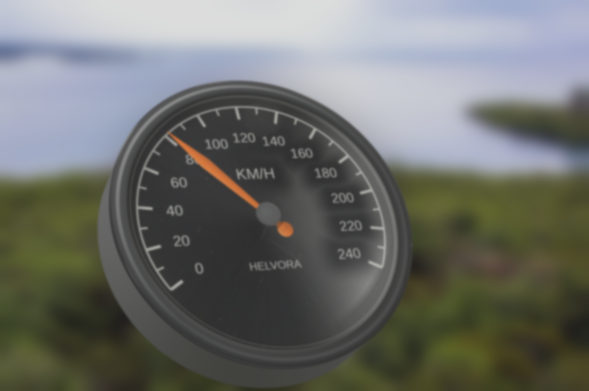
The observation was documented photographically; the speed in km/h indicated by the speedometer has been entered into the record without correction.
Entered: 80 km/h
